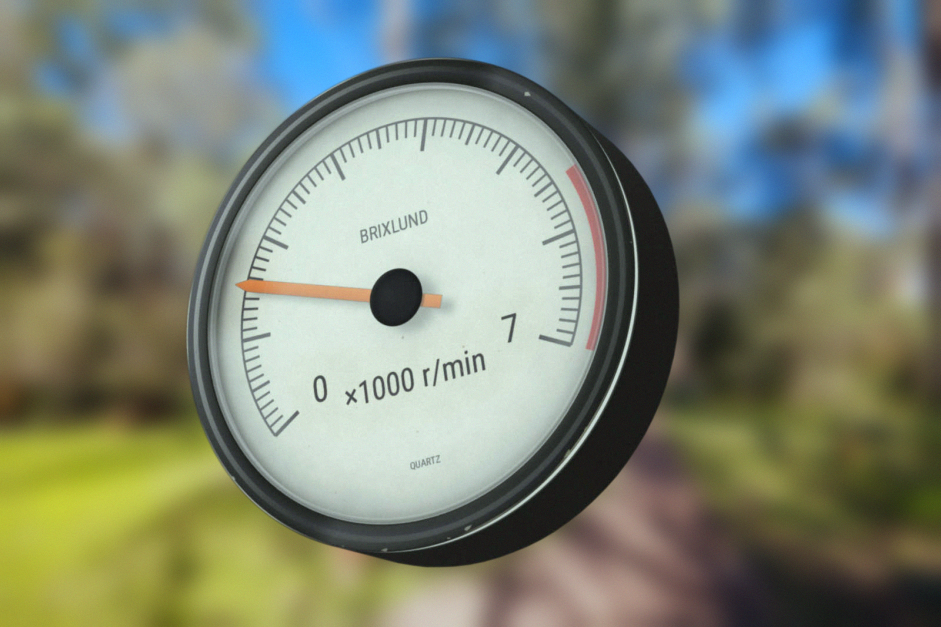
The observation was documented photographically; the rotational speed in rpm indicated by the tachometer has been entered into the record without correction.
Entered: 1500 rpm
